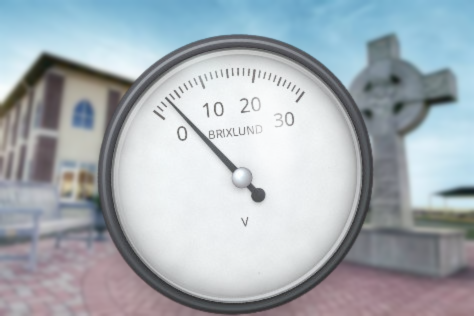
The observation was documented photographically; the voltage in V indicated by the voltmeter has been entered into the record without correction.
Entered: 3 V
